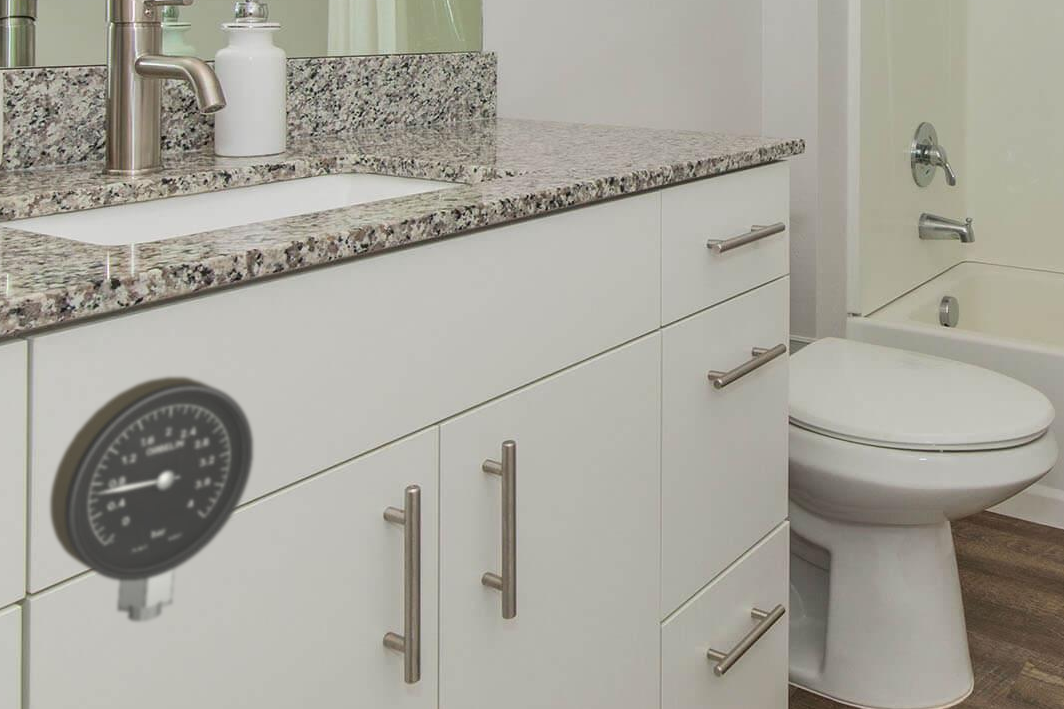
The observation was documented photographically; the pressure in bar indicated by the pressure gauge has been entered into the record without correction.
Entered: 0.7 bar
